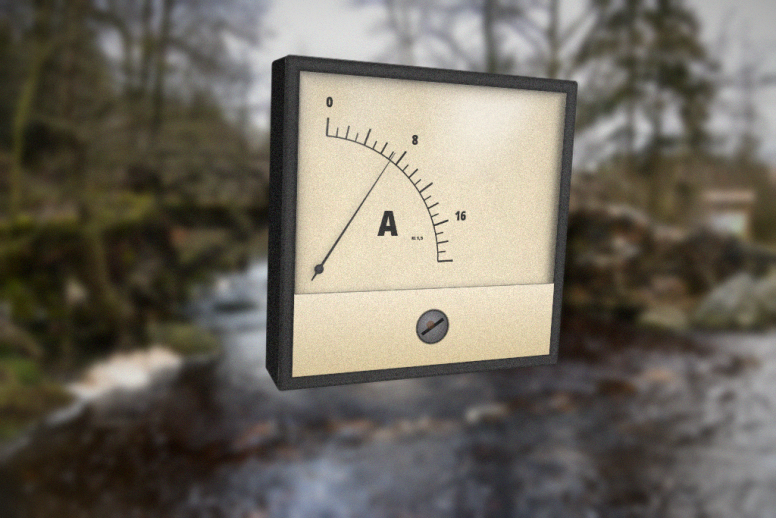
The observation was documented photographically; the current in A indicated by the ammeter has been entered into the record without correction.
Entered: 7 A
